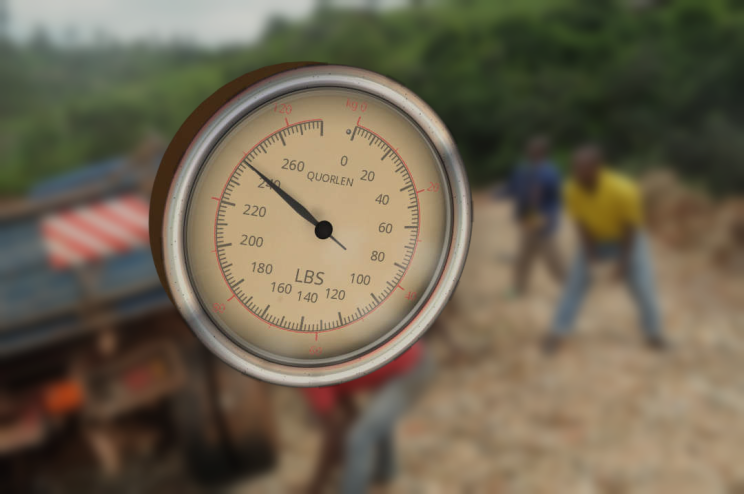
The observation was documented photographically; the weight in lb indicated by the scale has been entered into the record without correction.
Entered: 240 lb
